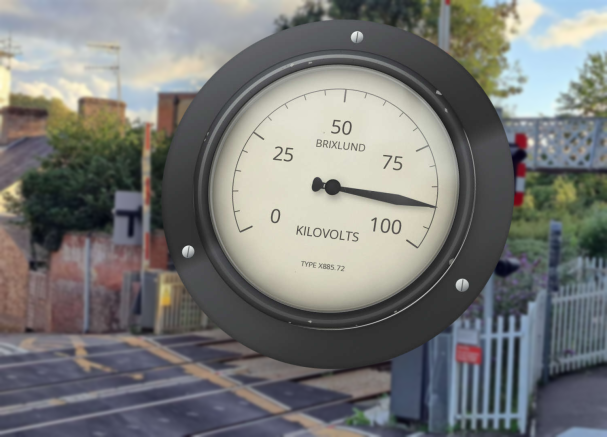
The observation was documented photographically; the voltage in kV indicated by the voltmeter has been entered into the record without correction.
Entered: 90 kV
